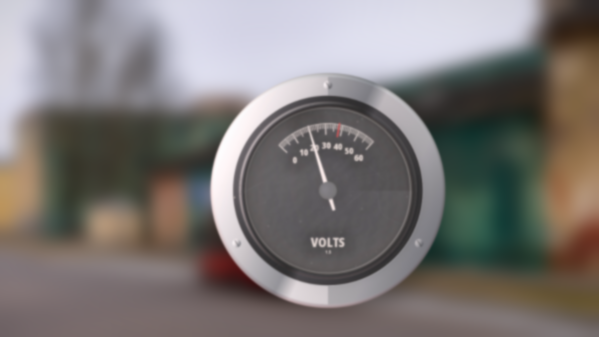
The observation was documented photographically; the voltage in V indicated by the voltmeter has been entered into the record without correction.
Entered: 20 V
